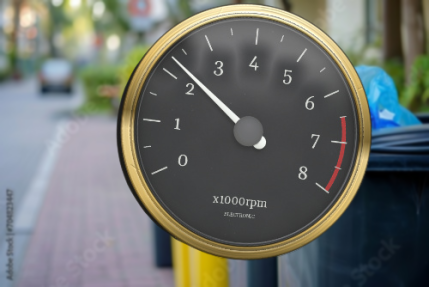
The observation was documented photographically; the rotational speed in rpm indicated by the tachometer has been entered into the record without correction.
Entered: 2250 rpm
